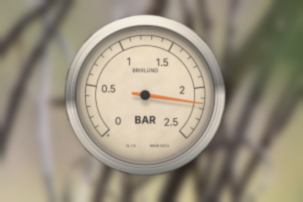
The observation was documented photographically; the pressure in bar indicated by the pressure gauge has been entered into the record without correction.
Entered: 2.15 bar
